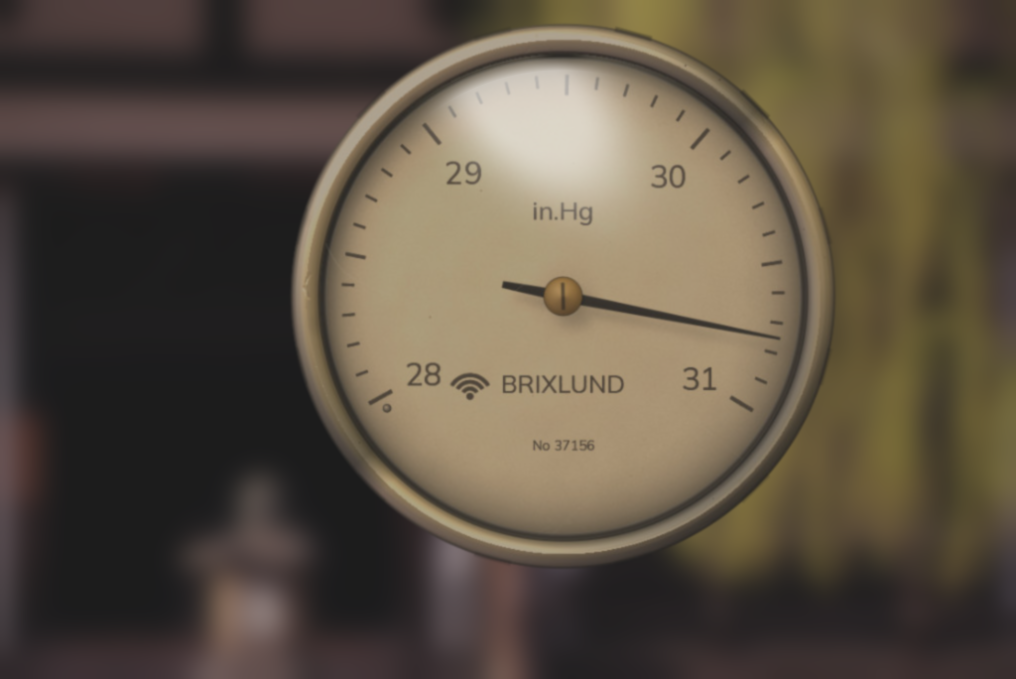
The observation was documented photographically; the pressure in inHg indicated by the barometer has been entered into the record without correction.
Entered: 30.75 inHg
